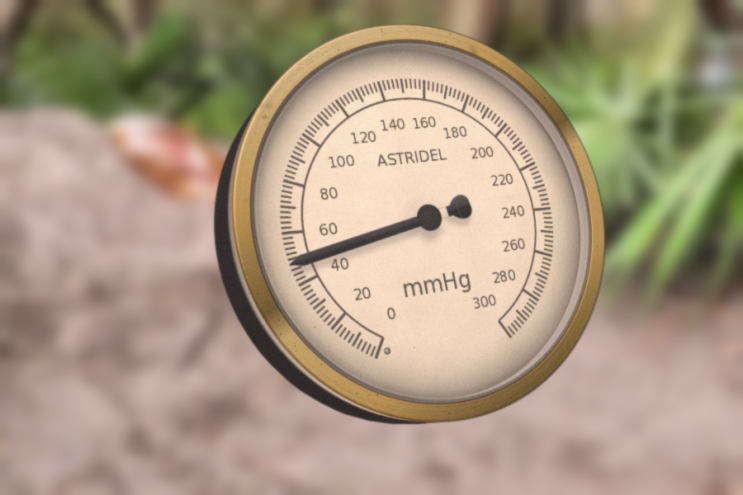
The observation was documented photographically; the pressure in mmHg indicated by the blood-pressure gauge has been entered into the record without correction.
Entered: 48 mmHg
